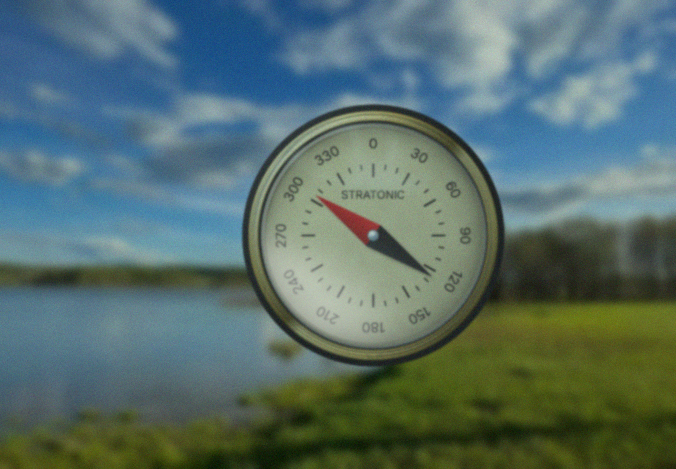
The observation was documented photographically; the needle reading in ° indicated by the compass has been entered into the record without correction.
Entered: 305 °
